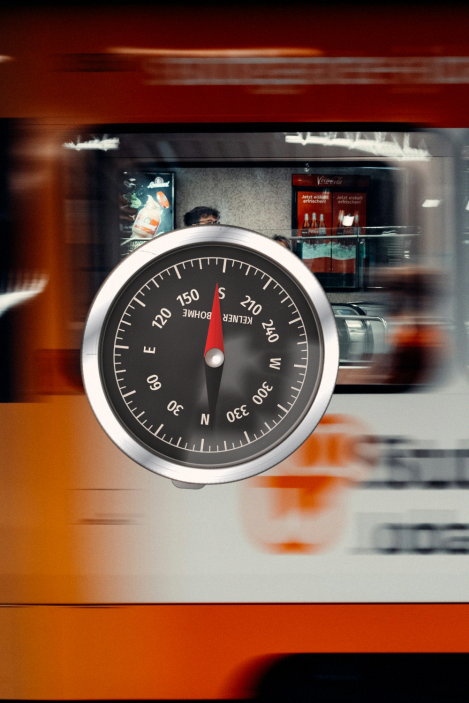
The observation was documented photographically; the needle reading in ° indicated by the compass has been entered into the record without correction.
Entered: 175 °
